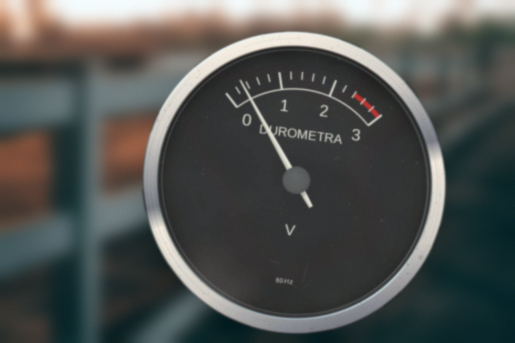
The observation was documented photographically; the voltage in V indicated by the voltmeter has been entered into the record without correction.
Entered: 0.3 V
